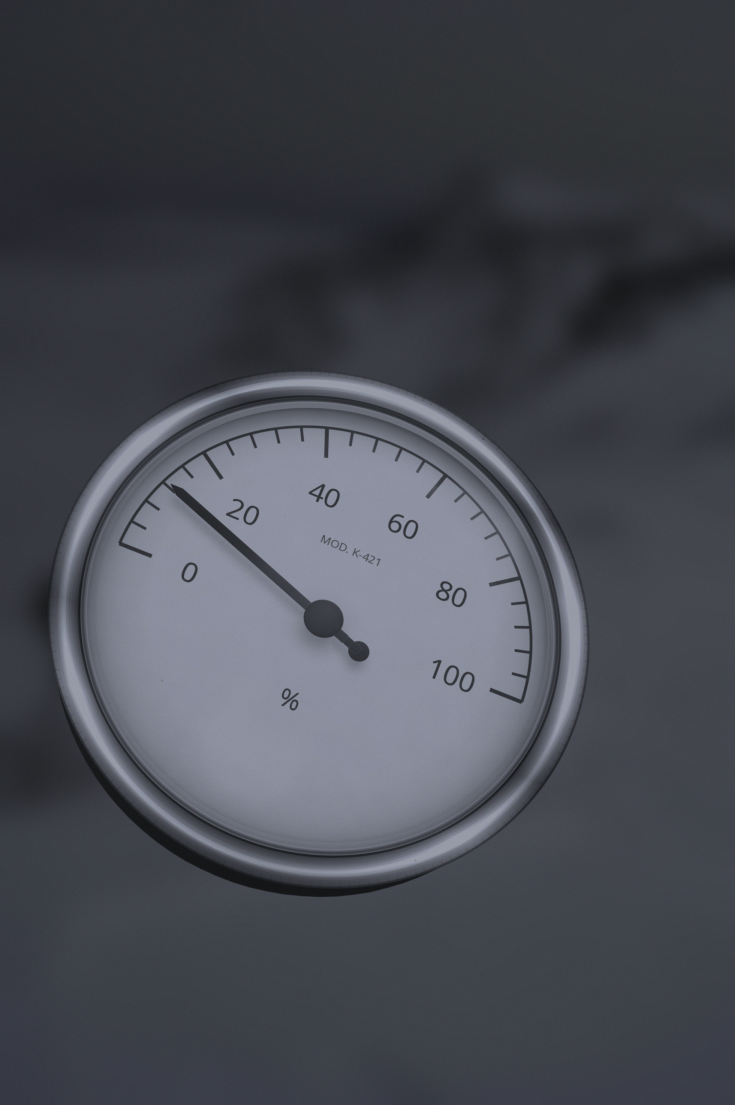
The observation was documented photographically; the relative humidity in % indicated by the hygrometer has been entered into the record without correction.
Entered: 12 %
